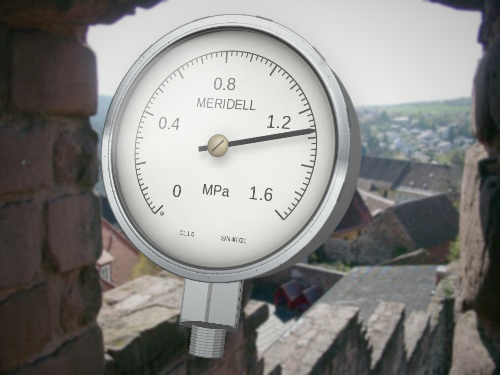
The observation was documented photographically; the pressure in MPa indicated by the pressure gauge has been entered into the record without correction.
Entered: 1.28 MPa
